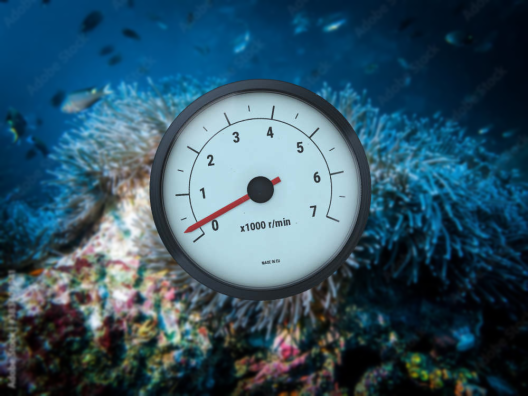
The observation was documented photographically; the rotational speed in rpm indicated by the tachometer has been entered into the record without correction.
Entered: 250 rpm
